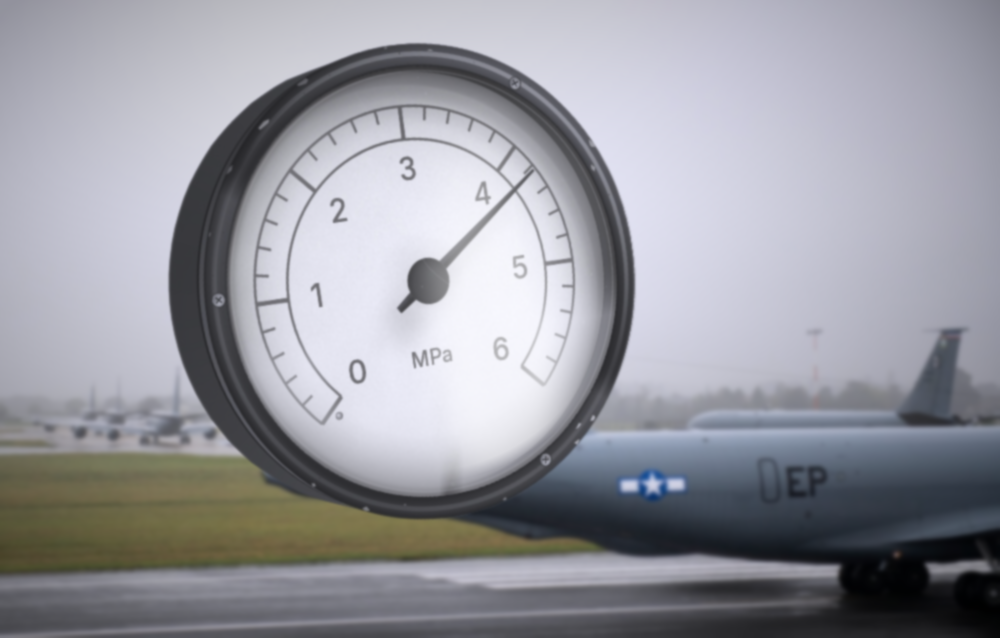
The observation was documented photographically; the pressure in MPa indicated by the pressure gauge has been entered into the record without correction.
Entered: 4.2 MPa
